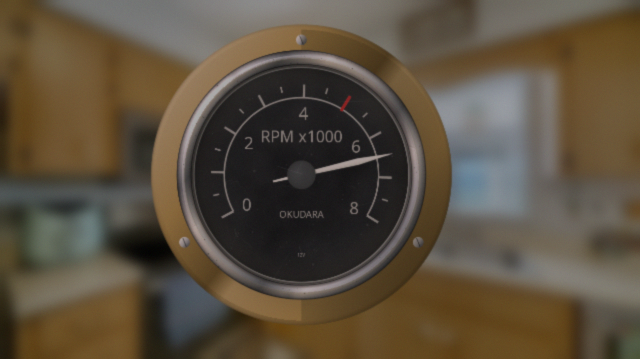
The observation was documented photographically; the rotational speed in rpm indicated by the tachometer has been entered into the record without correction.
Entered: 6500 rpm
